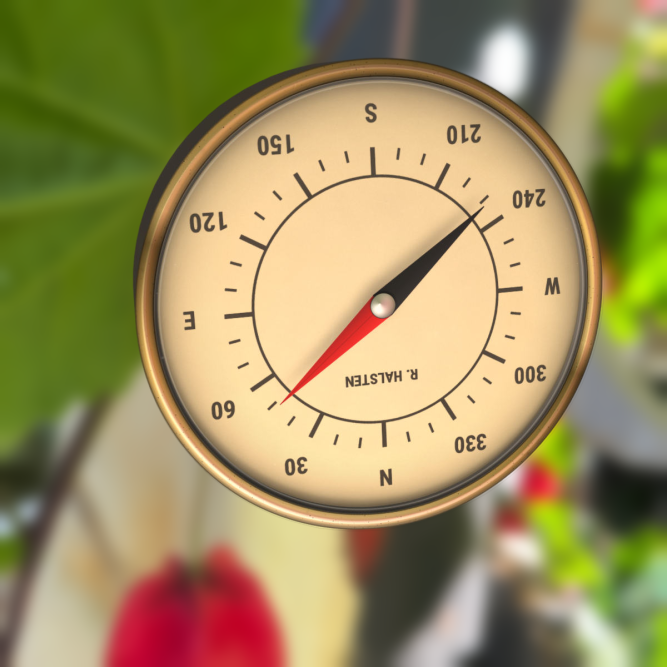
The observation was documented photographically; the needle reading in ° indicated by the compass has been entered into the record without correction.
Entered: 50 °
